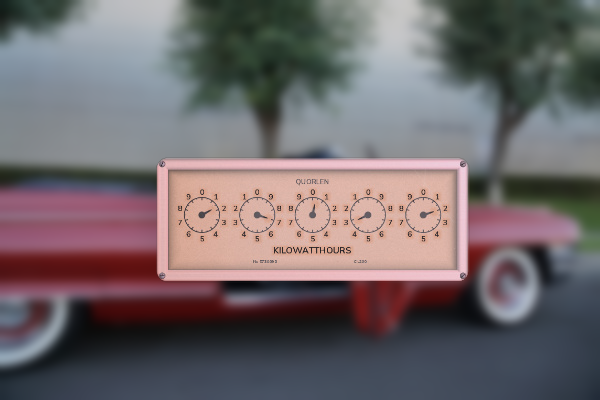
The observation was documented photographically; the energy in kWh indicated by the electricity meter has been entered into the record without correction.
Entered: 17032 kWh
